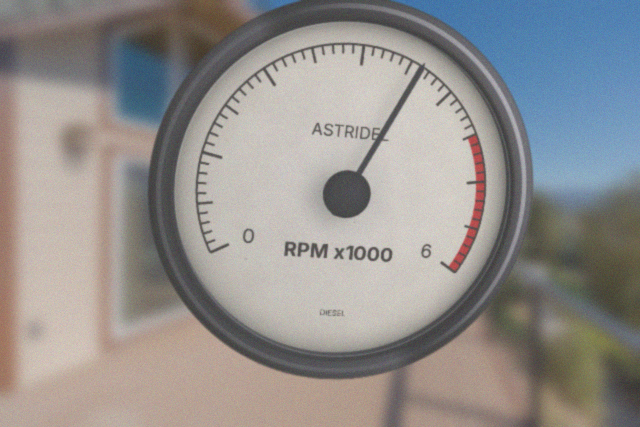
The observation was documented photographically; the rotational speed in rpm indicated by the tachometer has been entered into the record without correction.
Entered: 3600 rpm
